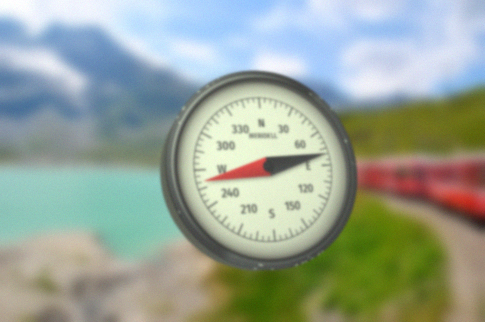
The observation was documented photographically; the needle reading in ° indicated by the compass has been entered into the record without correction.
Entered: 260 °
